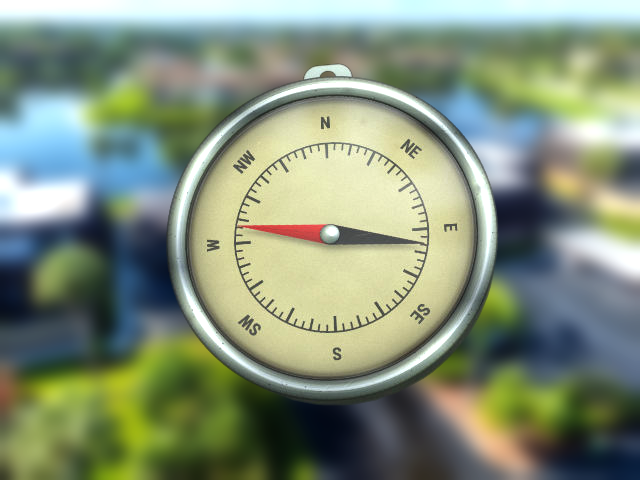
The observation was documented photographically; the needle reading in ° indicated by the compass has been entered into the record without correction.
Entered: 280 °
